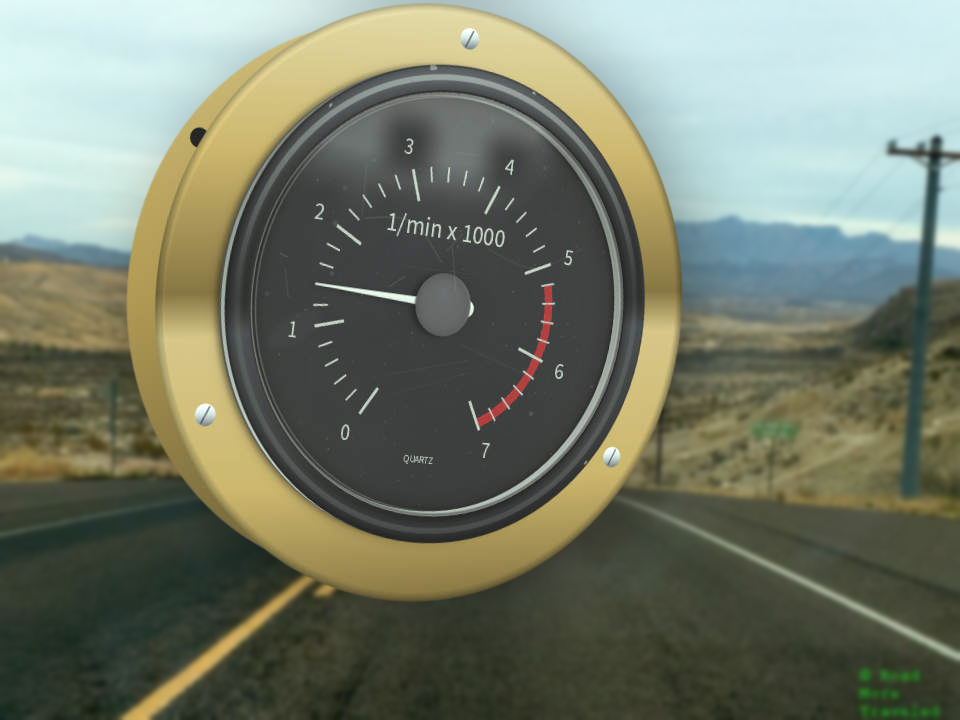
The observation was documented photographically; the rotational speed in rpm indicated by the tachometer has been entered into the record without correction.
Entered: 1400 rpm
